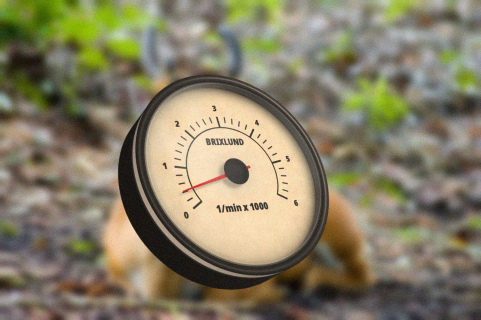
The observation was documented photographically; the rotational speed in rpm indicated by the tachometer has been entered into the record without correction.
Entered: 400 rpm
